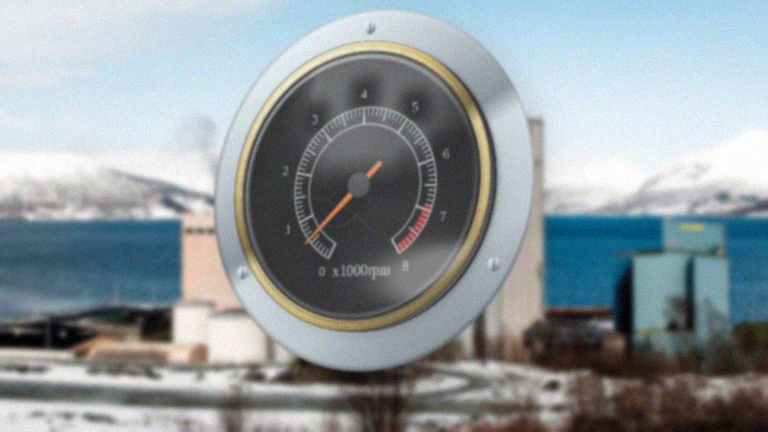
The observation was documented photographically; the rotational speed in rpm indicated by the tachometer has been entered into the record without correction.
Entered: 500 rpm
